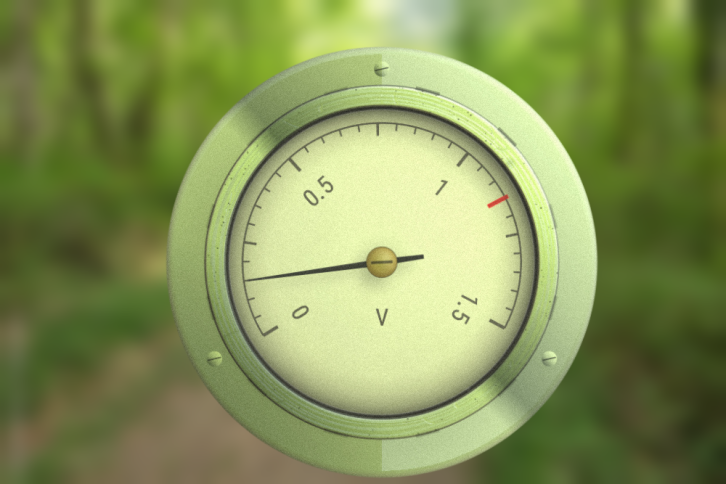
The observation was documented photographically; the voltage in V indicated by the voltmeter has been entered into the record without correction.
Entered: 0.15 V
